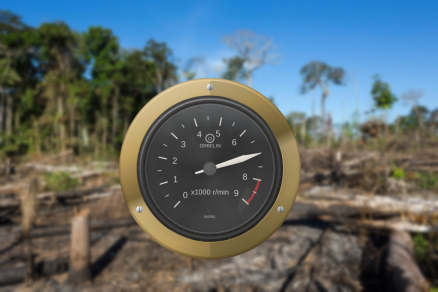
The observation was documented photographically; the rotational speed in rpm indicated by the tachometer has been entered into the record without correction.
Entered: 7000 rpm
